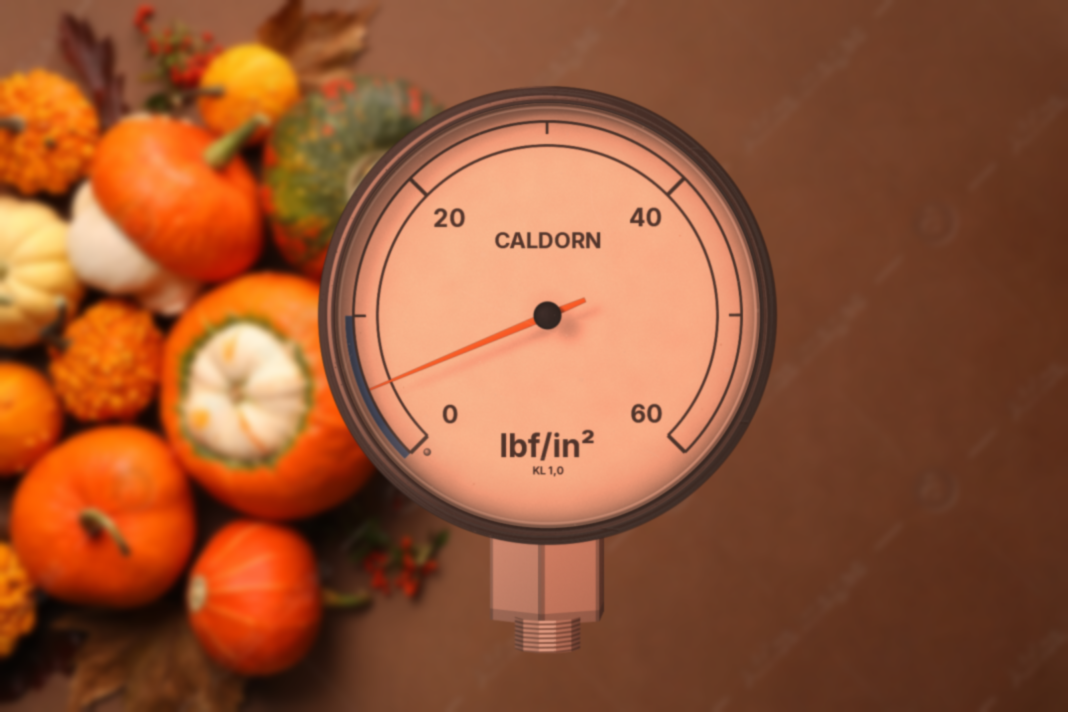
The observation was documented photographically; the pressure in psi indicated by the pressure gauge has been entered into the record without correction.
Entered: 5 psi
